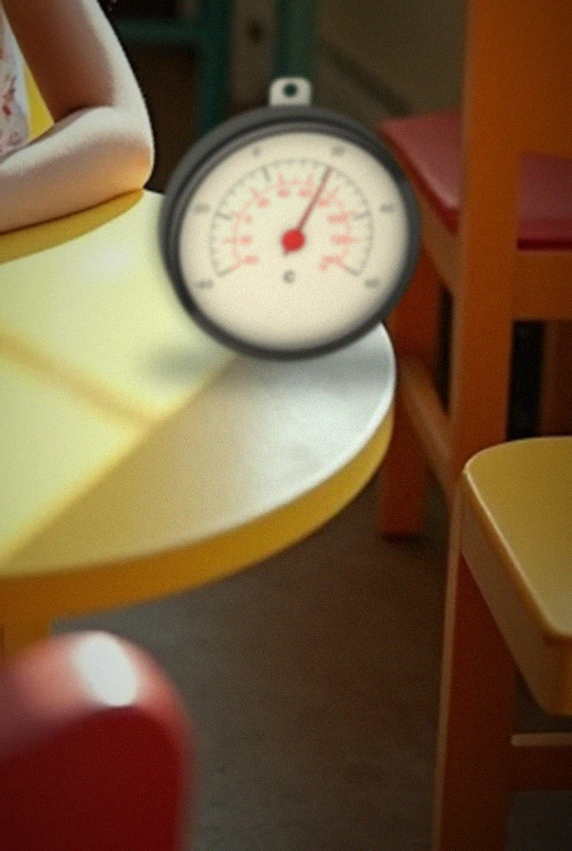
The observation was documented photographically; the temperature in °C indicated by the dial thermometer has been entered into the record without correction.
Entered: 20 °C
